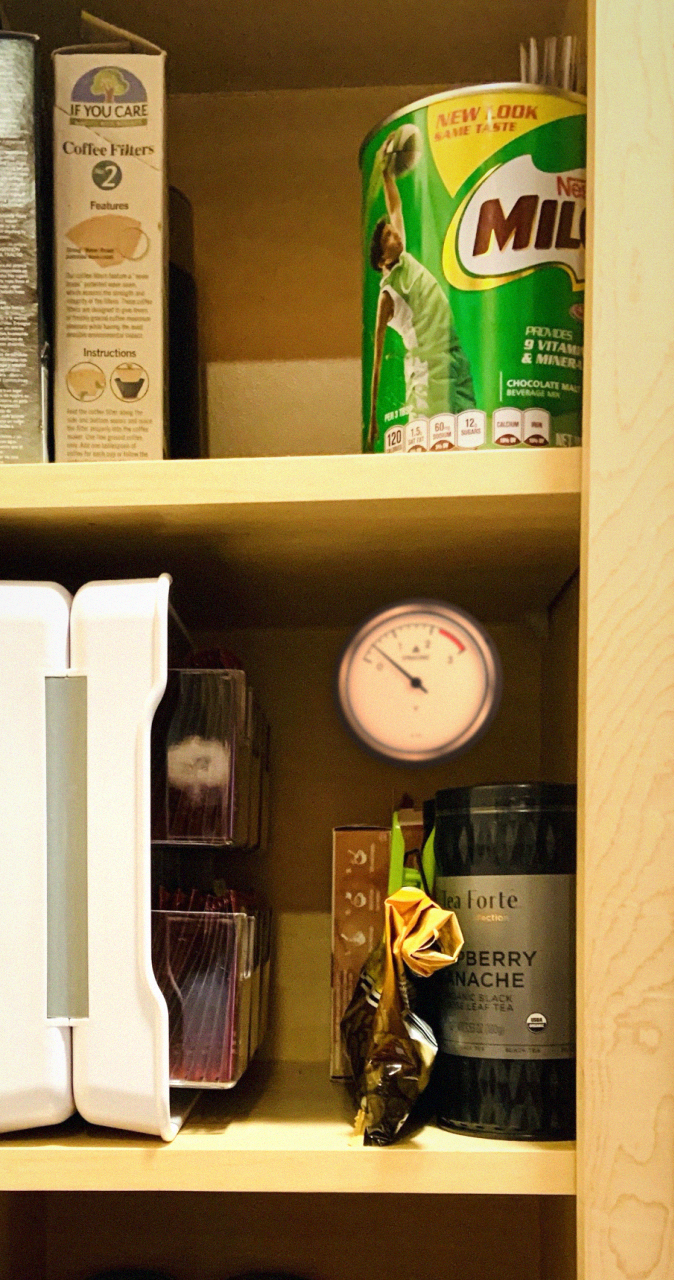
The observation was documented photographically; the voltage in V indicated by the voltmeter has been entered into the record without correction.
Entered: 0.4 V
